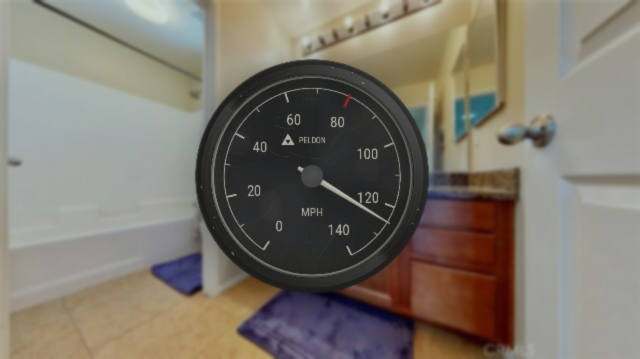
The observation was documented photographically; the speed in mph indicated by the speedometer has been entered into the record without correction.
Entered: 125 mph
